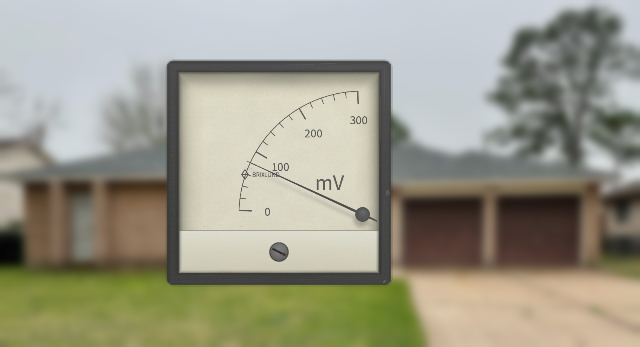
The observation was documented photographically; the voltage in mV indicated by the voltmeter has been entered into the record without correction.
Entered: 80 mV
